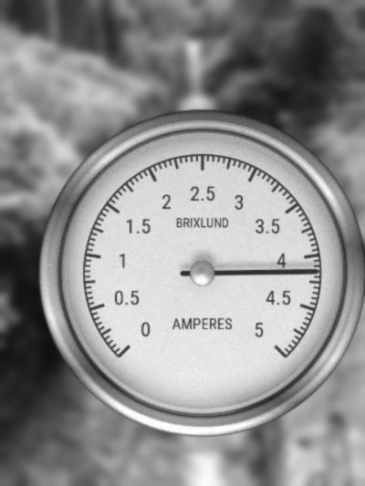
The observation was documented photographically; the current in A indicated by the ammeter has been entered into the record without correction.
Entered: 4.15 A
